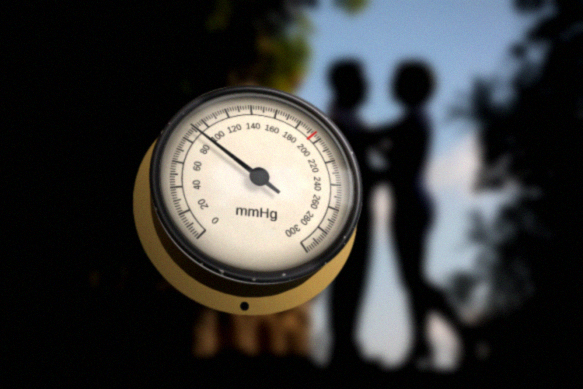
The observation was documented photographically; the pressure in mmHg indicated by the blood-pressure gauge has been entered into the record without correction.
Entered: 90 mmHg
